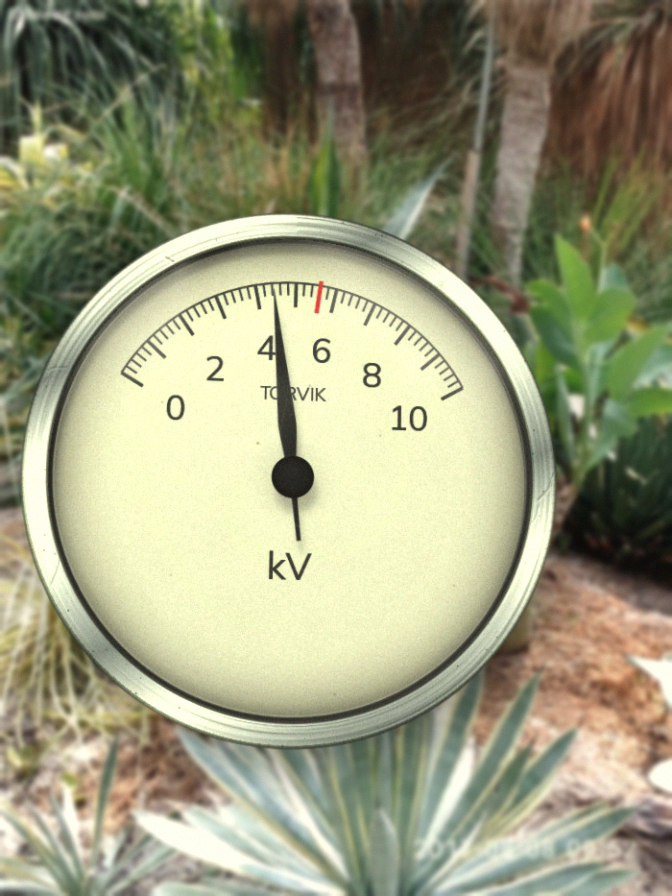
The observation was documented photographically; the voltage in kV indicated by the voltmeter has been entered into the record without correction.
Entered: 4.4 kV
